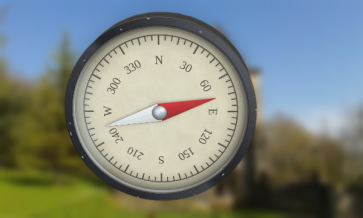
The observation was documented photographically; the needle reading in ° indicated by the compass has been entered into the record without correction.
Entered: 75 °
